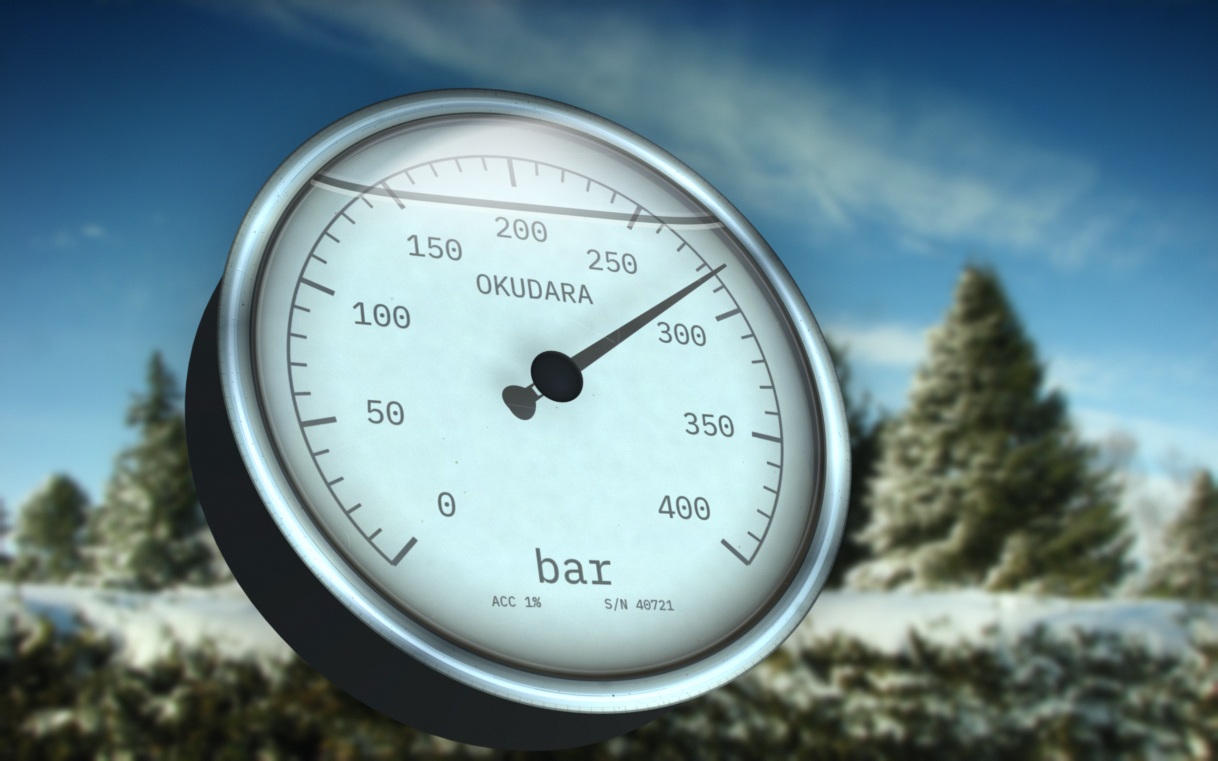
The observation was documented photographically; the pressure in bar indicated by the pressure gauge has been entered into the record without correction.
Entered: 285 bar
